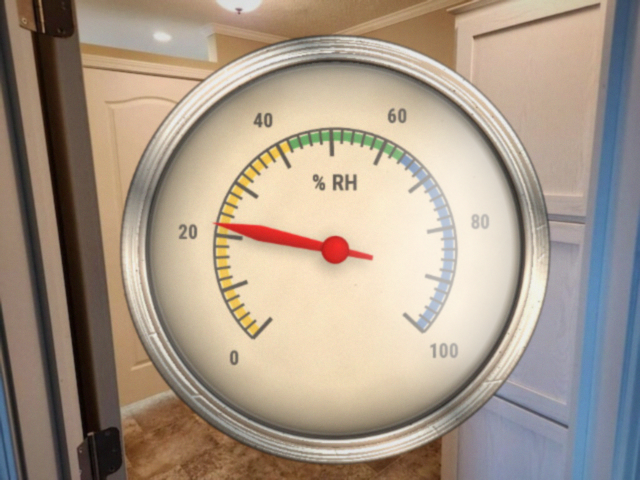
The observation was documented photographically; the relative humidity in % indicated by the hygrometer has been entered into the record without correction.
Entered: 22 %
